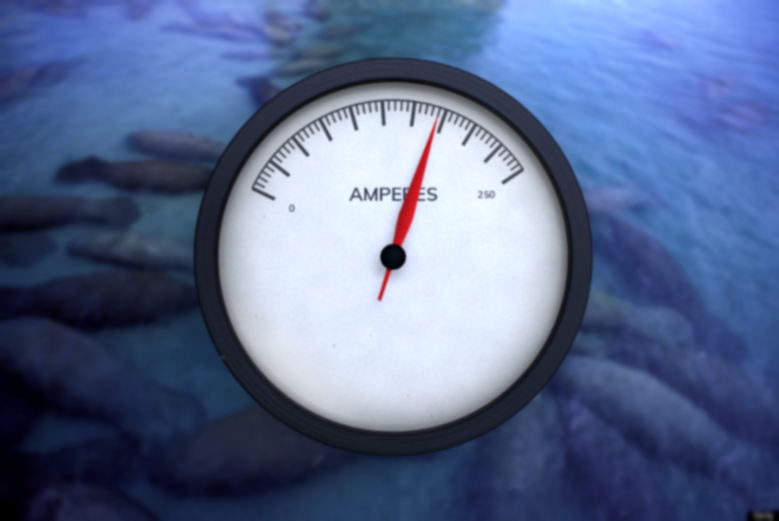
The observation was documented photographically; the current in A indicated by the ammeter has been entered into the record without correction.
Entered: 170 A
